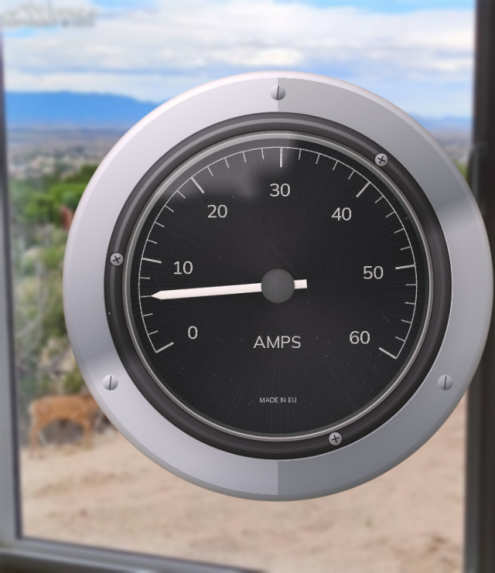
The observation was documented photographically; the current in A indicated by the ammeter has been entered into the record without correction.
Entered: 6 A
